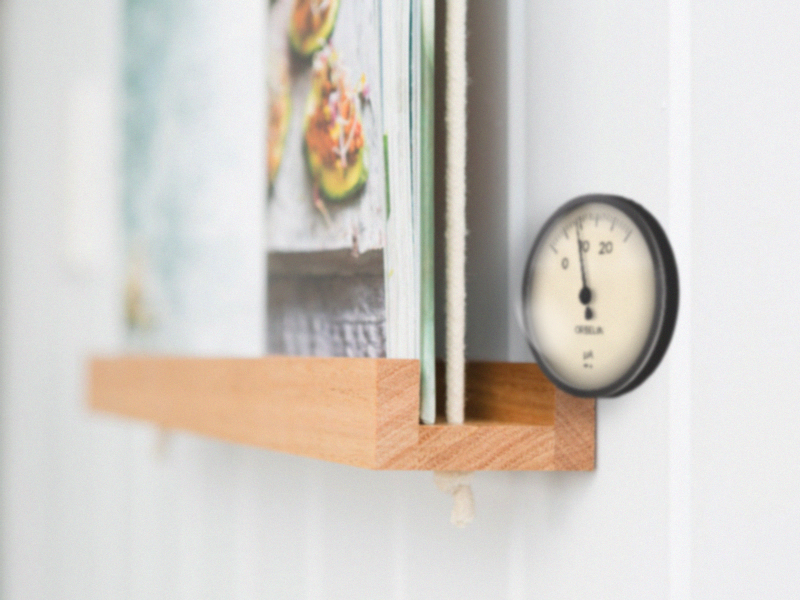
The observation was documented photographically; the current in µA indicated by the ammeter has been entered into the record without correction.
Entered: 10 µA
